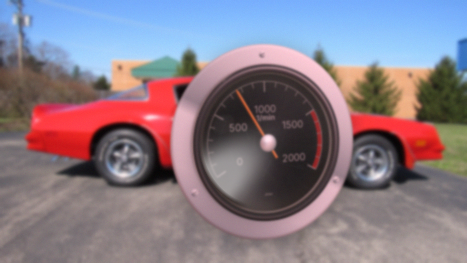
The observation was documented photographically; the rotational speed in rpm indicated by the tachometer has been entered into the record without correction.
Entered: 750 rpm
